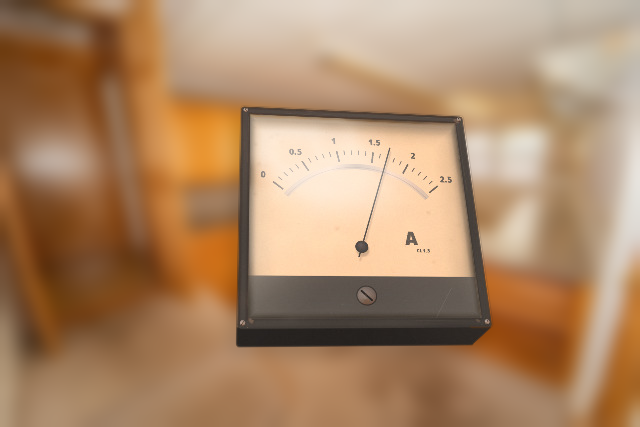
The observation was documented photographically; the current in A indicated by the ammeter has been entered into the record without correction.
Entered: 1.7 A
